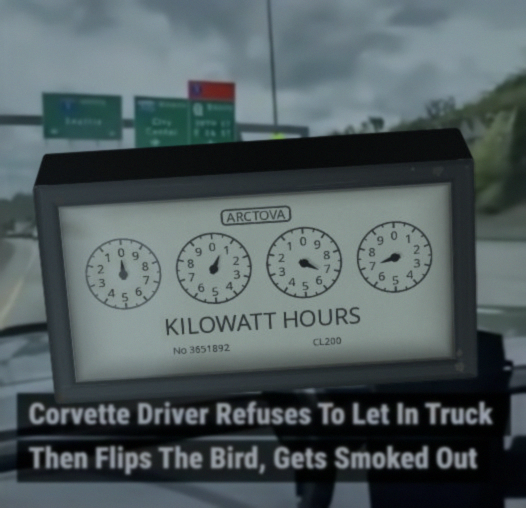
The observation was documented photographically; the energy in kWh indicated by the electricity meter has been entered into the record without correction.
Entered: 67 kWh
